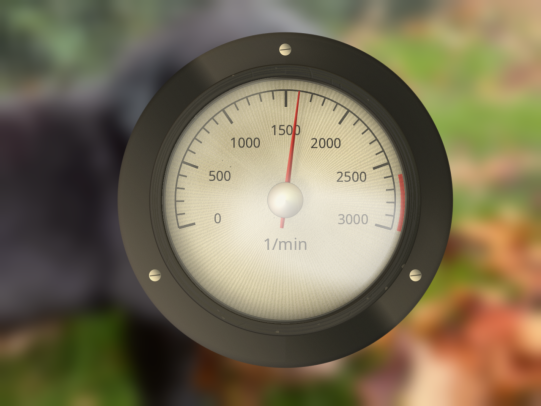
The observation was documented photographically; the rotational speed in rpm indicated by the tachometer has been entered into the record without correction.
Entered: 1600 rpm
